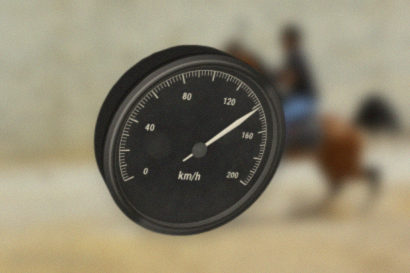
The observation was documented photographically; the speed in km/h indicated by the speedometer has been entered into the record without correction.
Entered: 140 km/h
